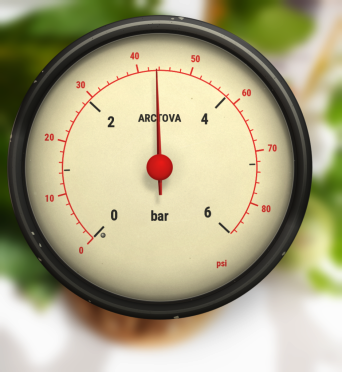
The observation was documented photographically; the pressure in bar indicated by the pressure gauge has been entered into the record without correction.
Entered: 3 bar
